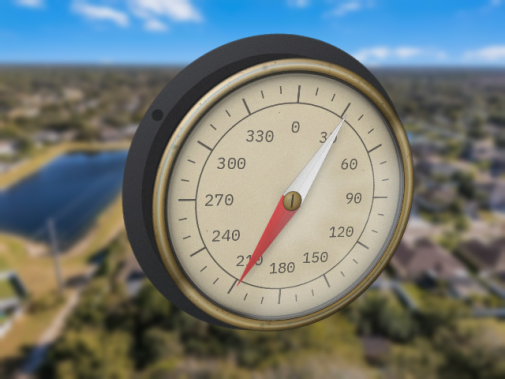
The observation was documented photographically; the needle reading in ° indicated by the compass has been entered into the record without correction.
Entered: 210 °
